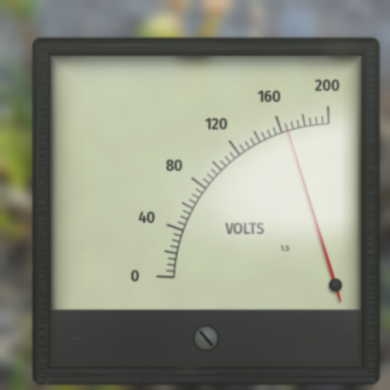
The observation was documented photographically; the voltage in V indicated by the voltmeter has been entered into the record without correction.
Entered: 165 V
